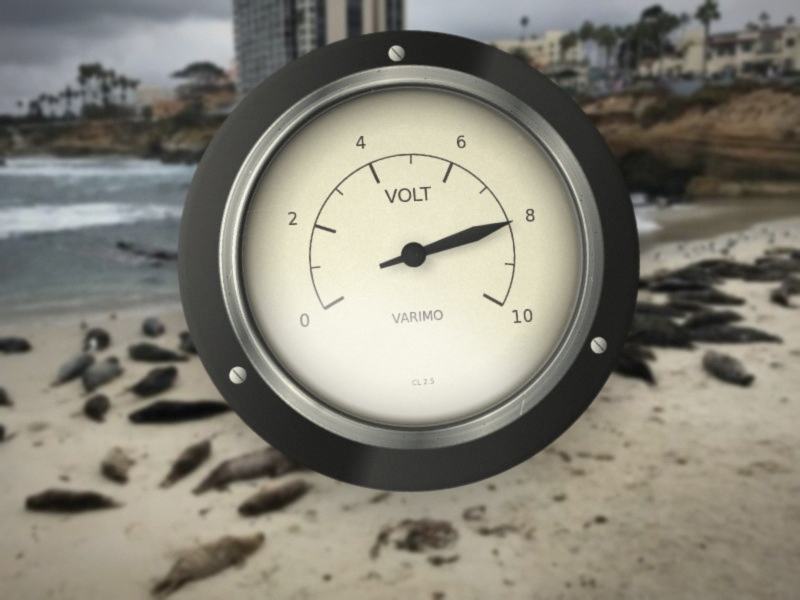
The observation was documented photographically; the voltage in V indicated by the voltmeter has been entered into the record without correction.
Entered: 8 V
